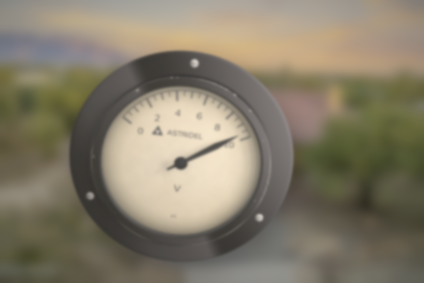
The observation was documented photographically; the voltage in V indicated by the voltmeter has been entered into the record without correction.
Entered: 9.5 V
